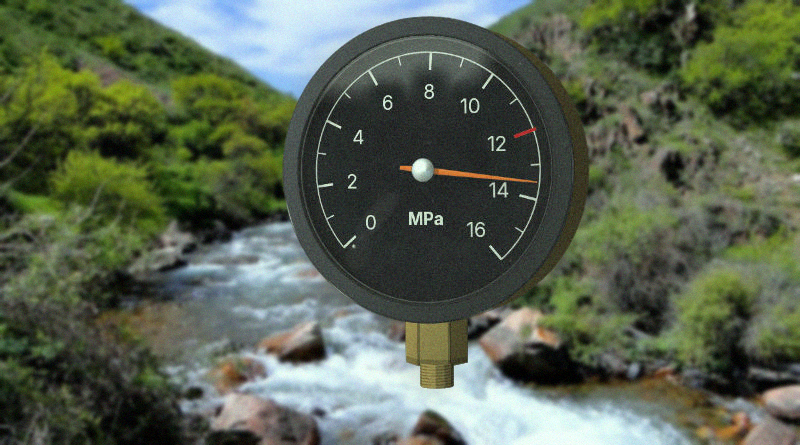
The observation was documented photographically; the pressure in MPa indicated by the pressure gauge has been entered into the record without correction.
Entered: 13.5 MPa
